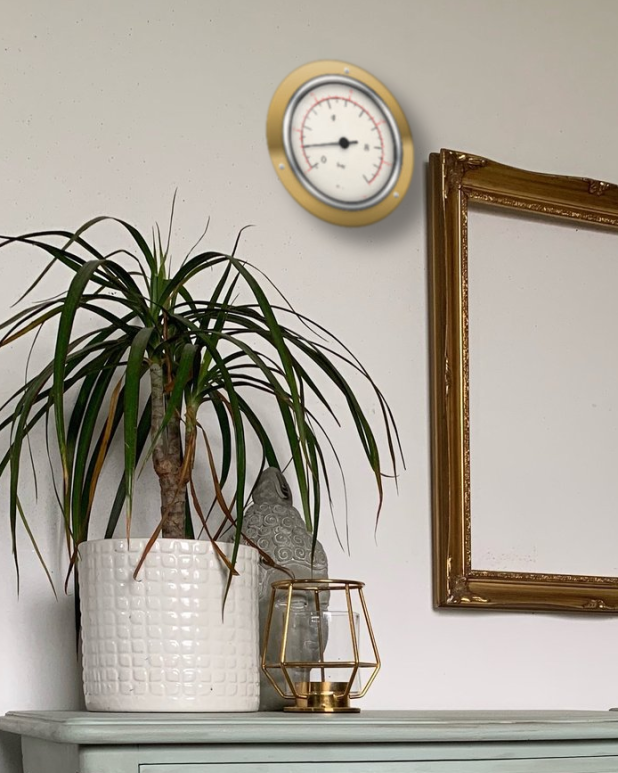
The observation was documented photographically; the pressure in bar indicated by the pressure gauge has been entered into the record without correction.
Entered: 1 bar
